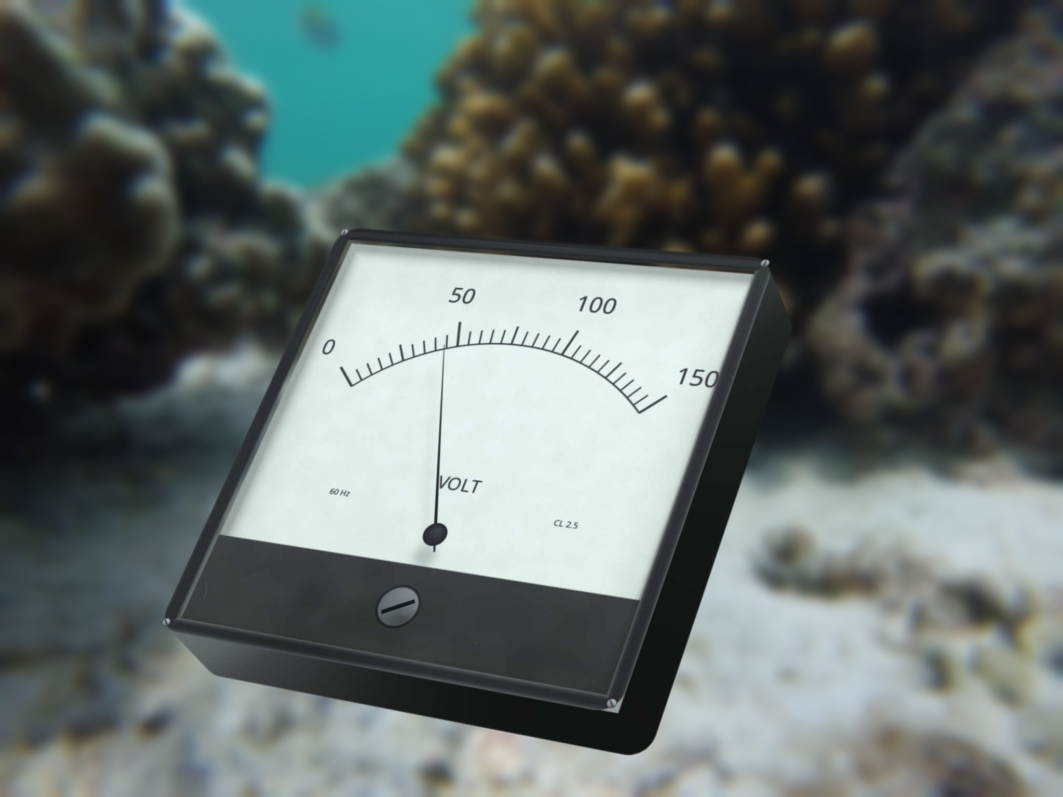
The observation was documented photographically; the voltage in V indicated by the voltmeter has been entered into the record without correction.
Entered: 45 V
